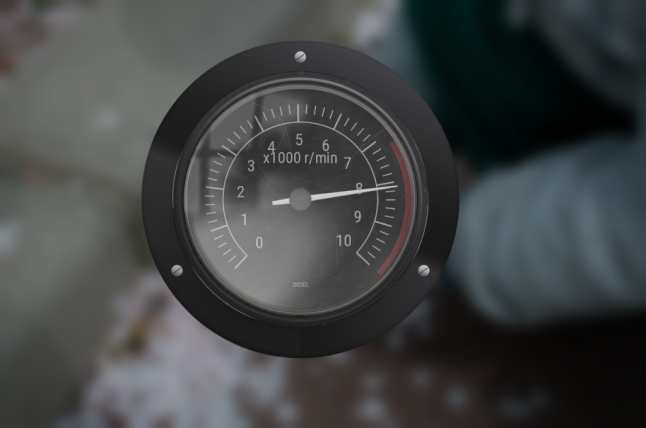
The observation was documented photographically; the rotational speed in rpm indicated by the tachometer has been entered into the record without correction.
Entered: 8100 rpm
